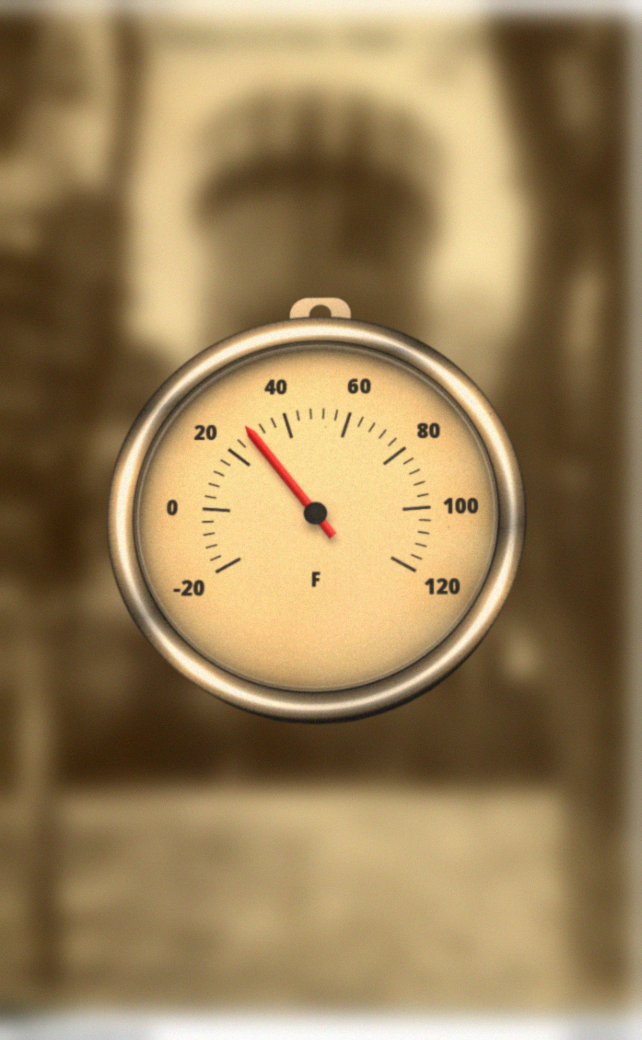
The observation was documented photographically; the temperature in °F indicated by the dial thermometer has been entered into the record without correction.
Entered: 28 °F
